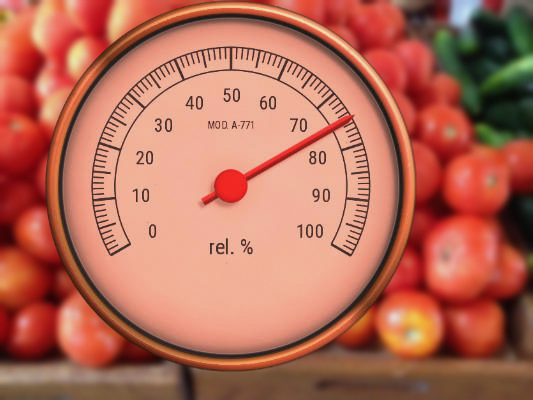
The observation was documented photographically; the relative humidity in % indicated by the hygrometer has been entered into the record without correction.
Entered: 75 %
